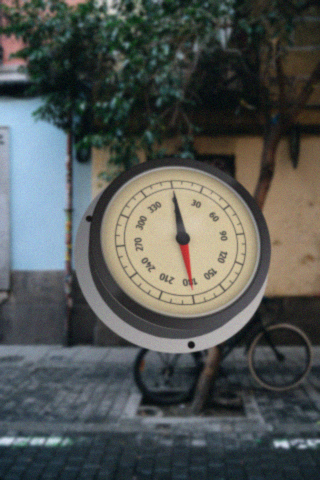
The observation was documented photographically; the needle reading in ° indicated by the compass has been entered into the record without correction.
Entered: 180 °
